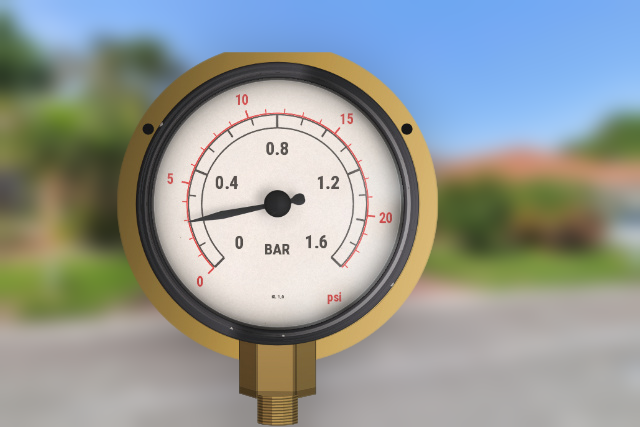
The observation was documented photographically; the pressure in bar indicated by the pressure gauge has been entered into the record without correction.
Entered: 0.2 bar
